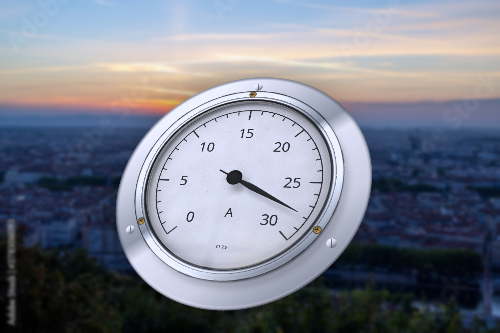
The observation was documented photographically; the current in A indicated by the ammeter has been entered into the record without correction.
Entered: 28 A
